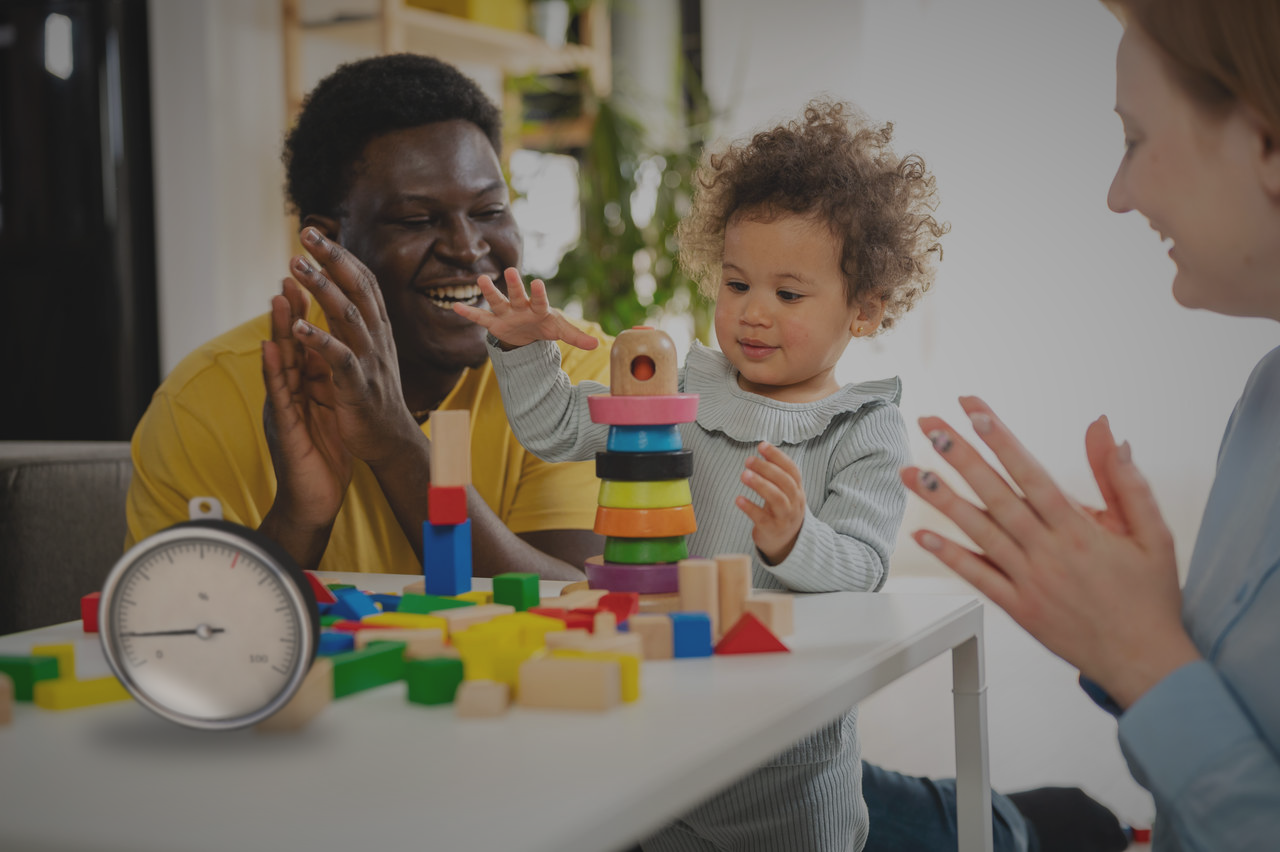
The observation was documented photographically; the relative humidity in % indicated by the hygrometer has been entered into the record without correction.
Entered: 10 %
